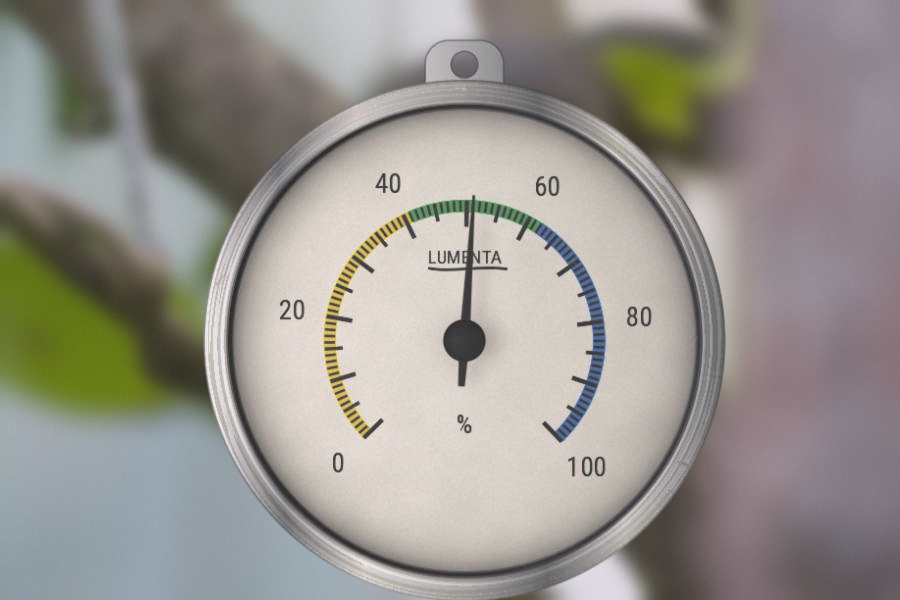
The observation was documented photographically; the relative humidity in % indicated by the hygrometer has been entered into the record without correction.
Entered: 51 %
